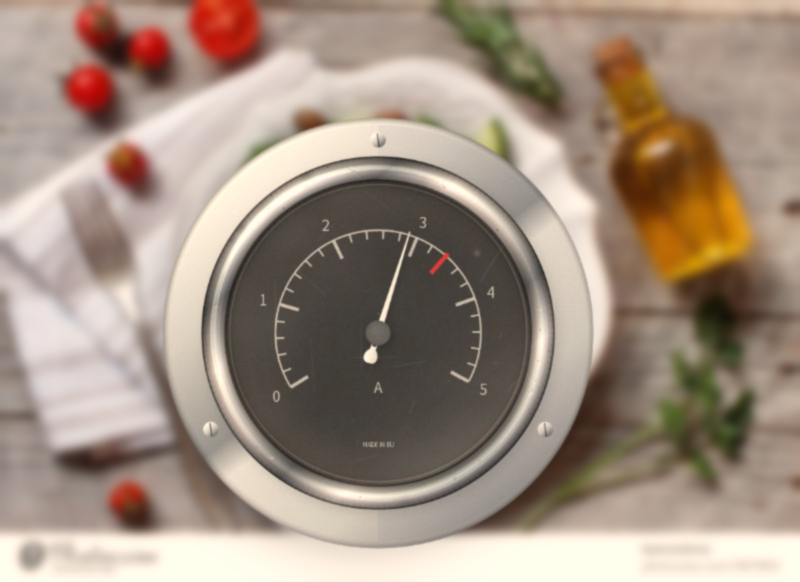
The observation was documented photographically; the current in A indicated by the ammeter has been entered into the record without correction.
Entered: 2.9 A
